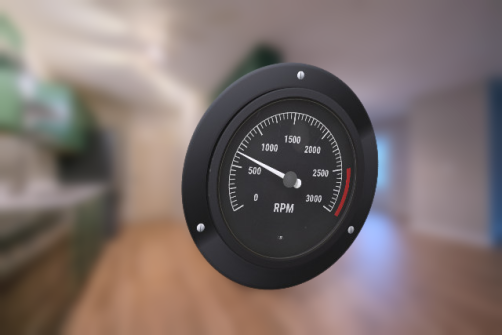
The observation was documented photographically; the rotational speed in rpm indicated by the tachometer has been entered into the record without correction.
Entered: 650 rpm
